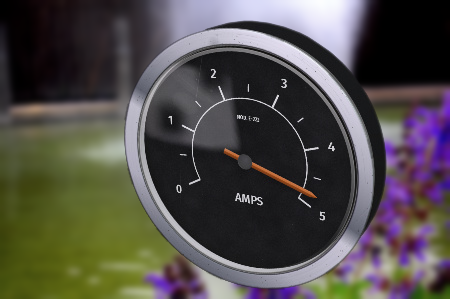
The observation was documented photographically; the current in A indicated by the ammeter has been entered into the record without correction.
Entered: 4.75 A
